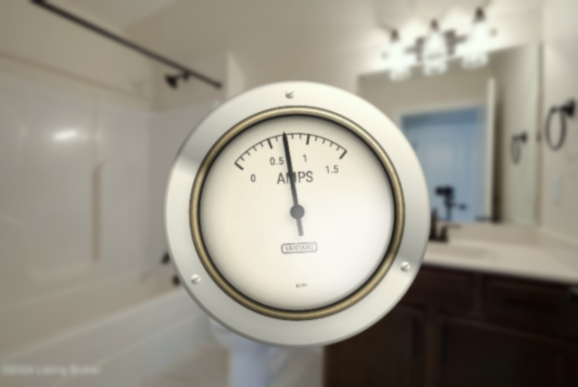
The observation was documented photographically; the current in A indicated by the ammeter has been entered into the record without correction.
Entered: 0.7 A
